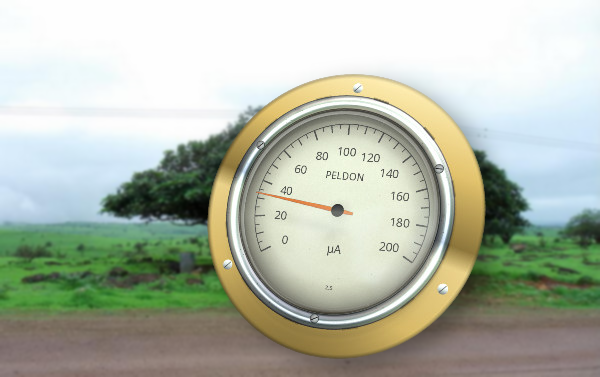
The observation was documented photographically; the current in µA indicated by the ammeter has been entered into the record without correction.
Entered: 32.5 µA
